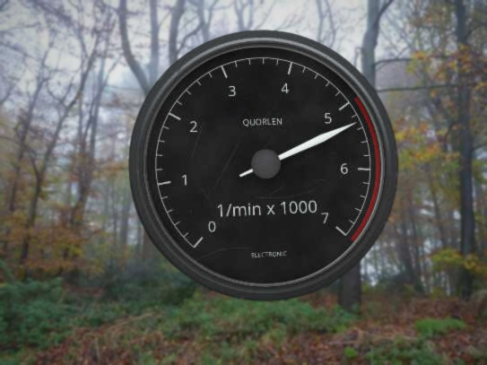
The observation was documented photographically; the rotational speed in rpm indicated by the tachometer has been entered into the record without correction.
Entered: 5300 rpm
